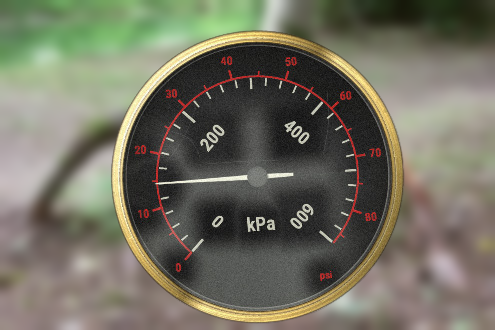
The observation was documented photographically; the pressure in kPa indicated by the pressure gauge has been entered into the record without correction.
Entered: 100 kPa
